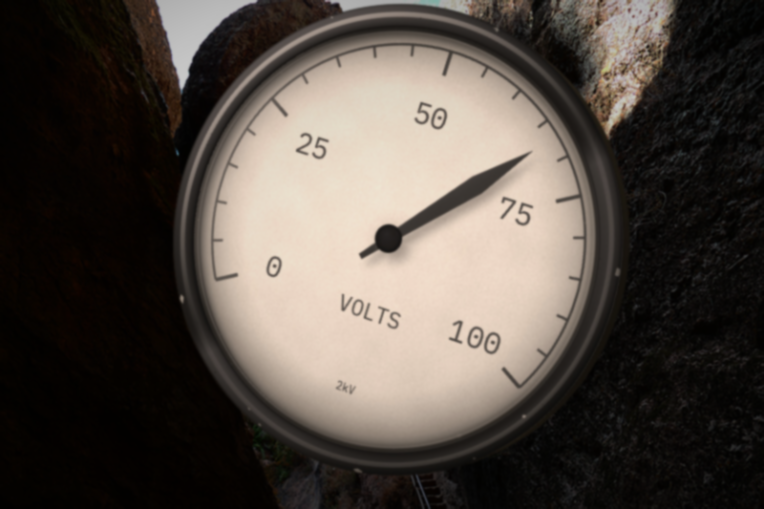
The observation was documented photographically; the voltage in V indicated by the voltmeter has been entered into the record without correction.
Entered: 67.5 V
